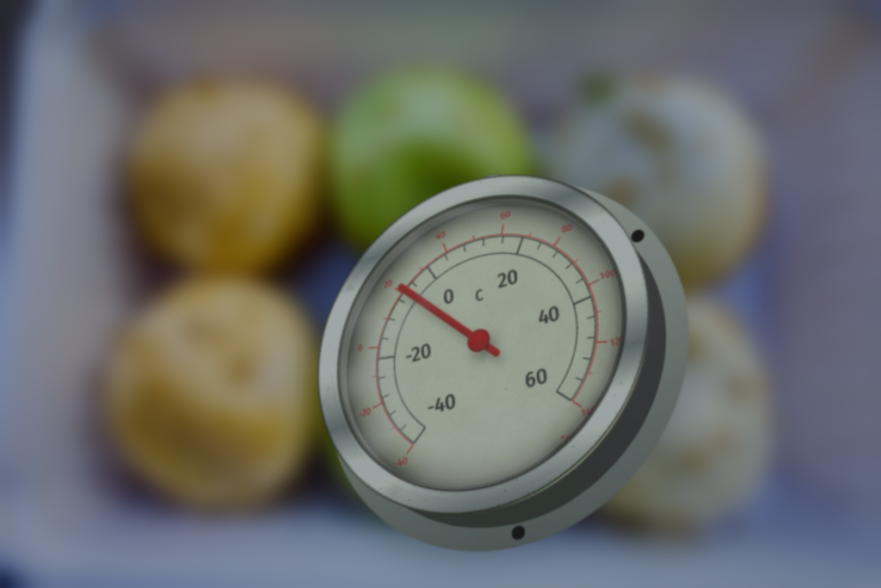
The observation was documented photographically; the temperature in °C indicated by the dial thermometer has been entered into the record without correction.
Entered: -6 °C
